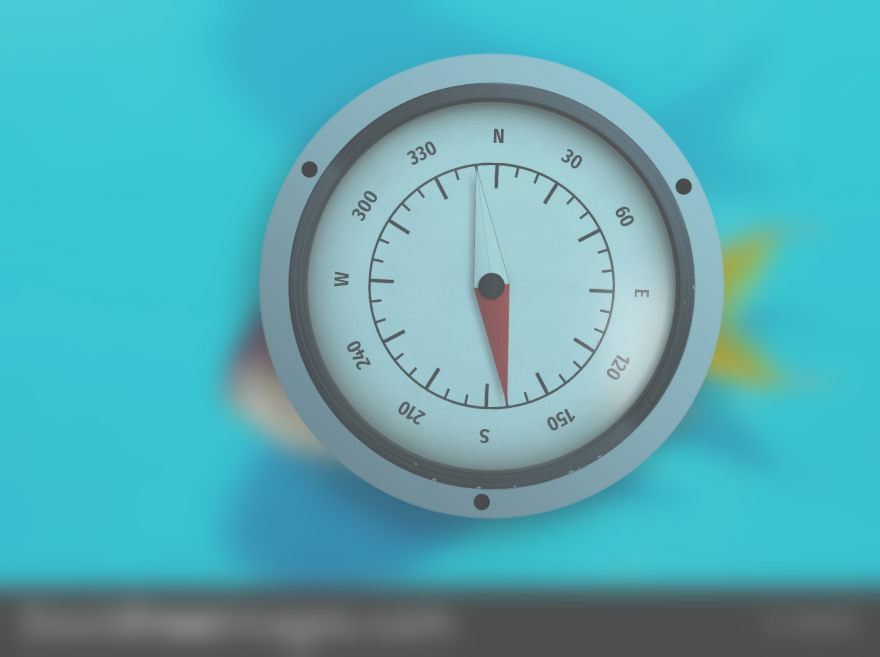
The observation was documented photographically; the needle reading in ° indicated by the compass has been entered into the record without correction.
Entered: 170 °
